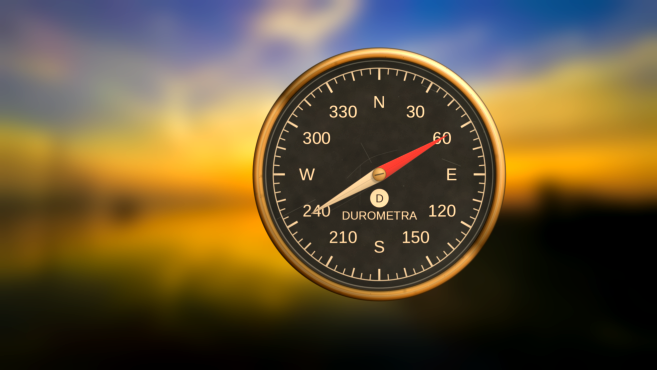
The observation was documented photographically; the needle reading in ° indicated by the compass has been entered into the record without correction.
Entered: 60 °
